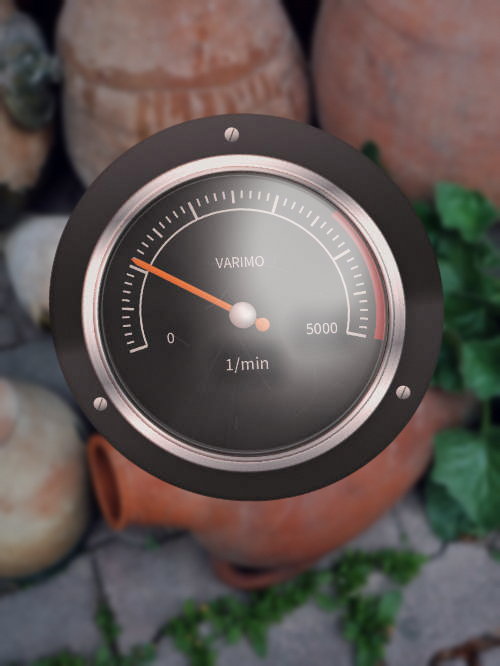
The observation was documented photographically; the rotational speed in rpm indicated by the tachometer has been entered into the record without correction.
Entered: 1100 rpm
